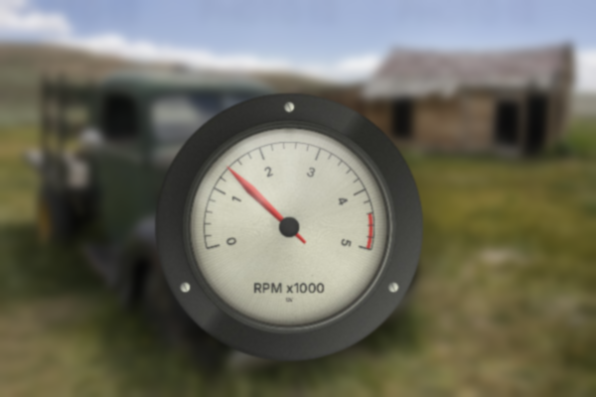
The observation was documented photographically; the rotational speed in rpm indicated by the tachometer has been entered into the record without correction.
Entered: 1400 rpm
